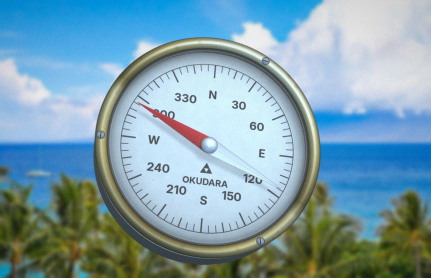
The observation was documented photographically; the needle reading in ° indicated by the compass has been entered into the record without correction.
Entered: 295 °
